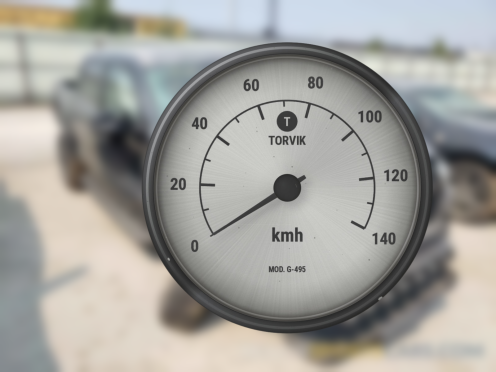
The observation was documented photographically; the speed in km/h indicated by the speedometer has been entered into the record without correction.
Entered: 0 km/h
